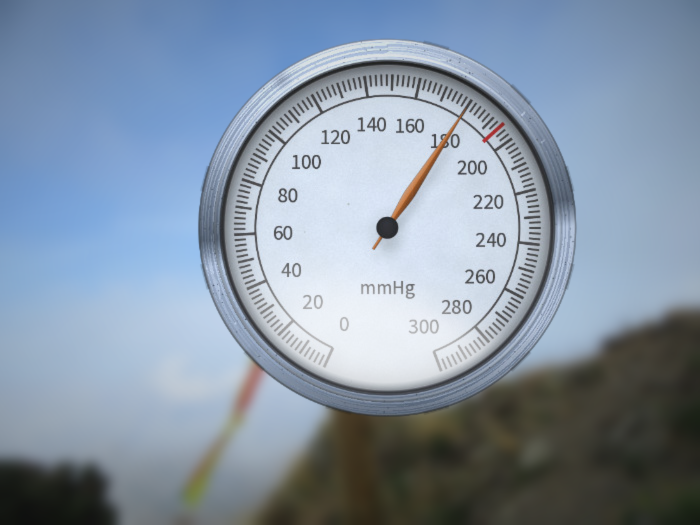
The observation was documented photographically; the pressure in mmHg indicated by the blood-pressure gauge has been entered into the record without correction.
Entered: 180 mmHg
